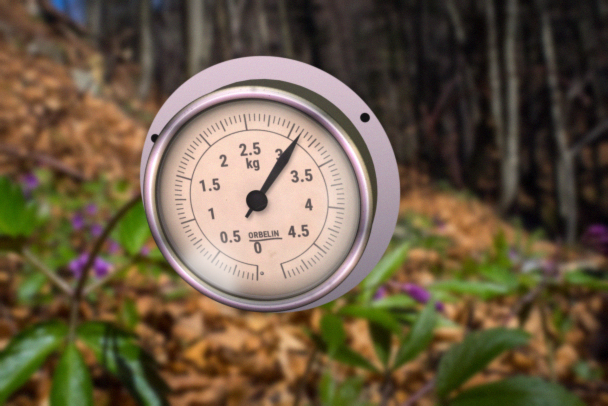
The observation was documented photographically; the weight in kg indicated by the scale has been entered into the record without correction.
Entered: 3.1 kg
